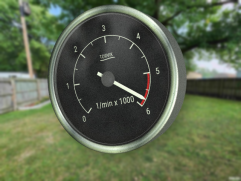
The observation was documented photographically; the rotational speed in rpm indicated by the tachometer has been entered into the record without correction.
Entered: 5750 rpm
